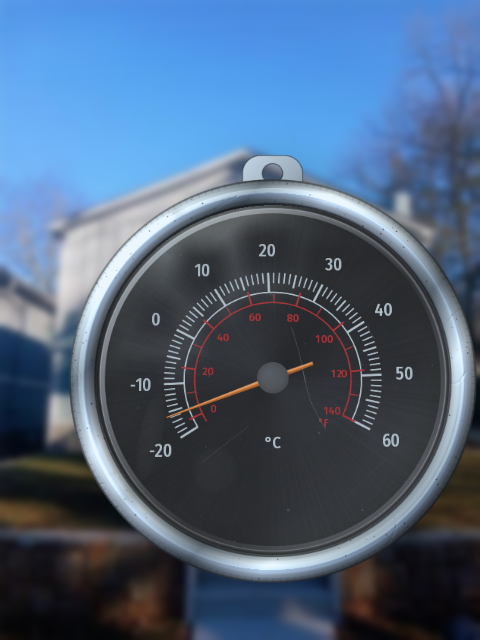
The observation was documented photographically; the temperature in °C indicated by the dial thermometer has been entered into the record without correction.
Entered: -16 °C
